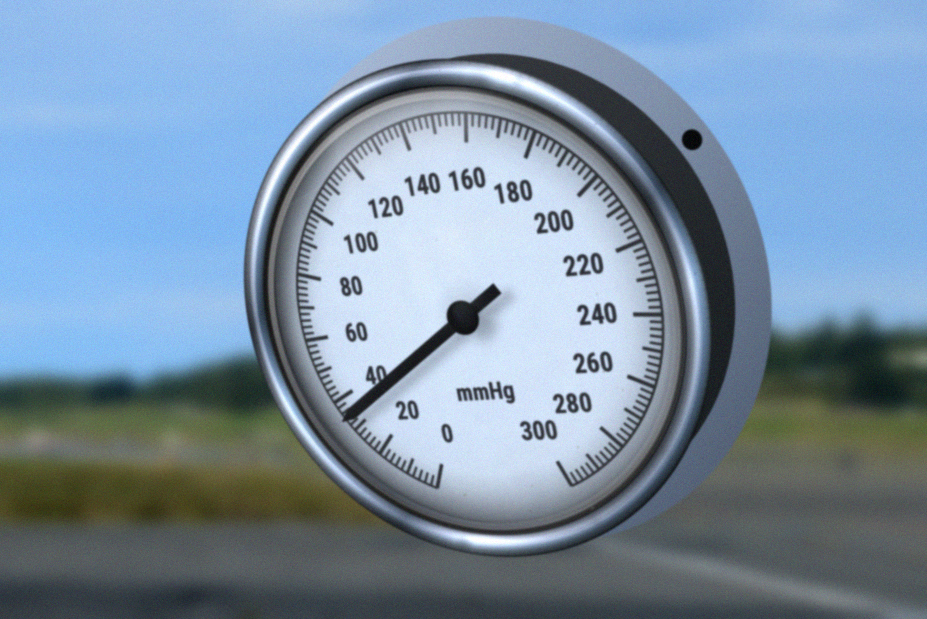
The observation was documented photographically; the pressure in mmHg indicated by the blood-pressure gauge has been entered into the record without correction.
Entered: 34 mmHg
